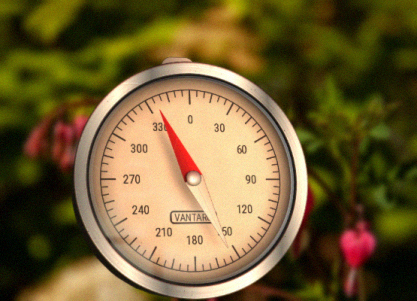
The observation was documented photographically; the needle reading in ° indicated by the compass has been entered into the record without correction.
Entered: 335 °
